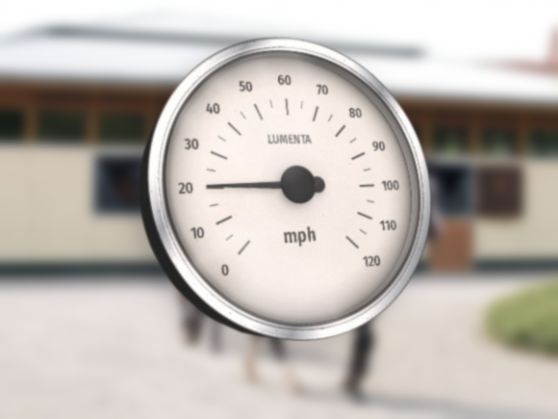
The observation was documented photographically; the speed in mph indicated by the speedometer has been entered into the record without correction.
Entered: 20 mph
